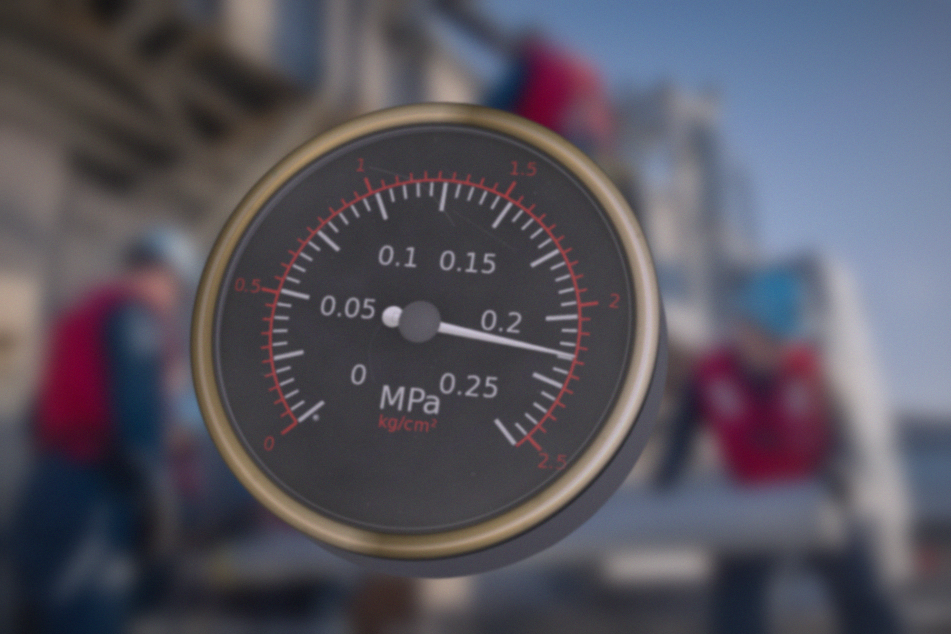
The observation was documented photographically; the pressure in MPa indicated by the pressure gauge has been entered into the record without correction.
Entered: 0.215 MPa
